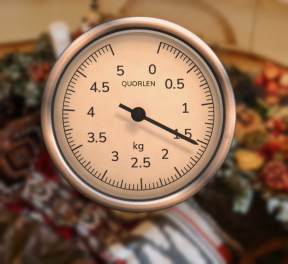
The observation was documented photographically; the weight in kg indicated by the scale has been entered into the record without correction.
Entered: 1.55 kg
